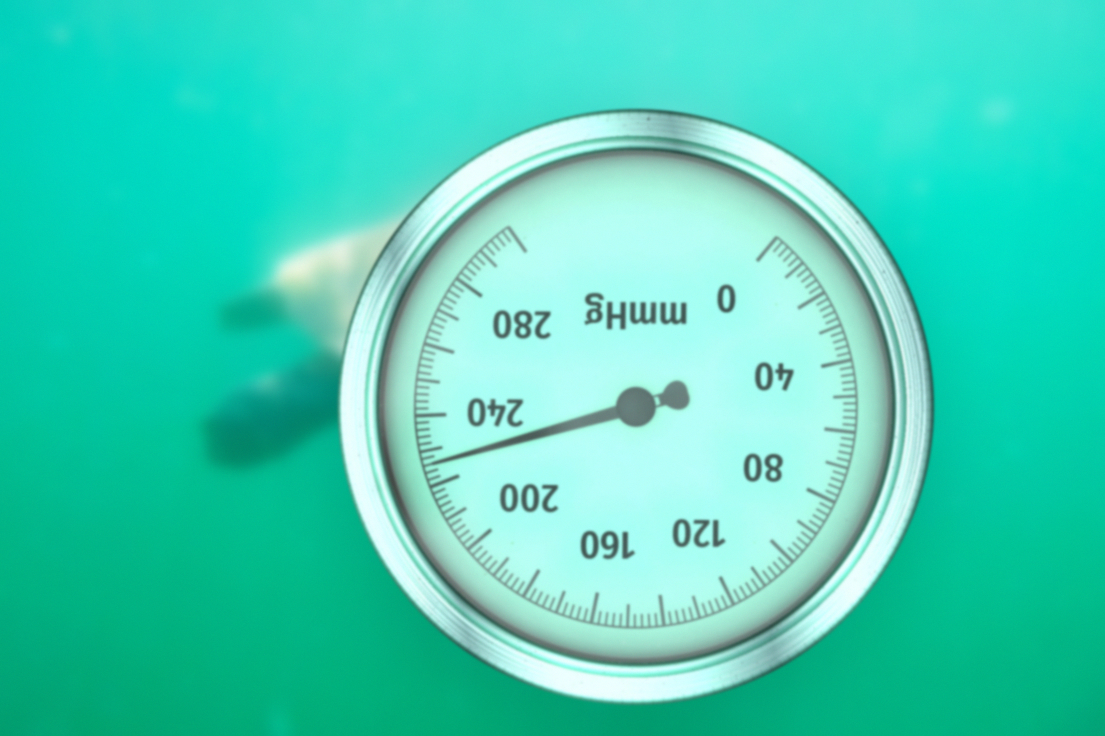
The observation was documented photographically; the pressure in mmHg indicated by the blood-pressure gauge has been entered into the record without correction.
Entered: 226 mmHg
